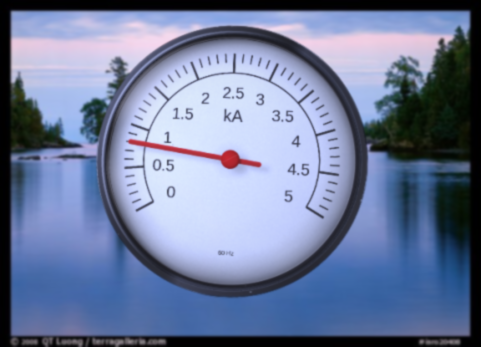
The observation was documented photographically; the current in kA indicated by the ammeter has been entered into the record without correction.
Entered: 0.8 kA
